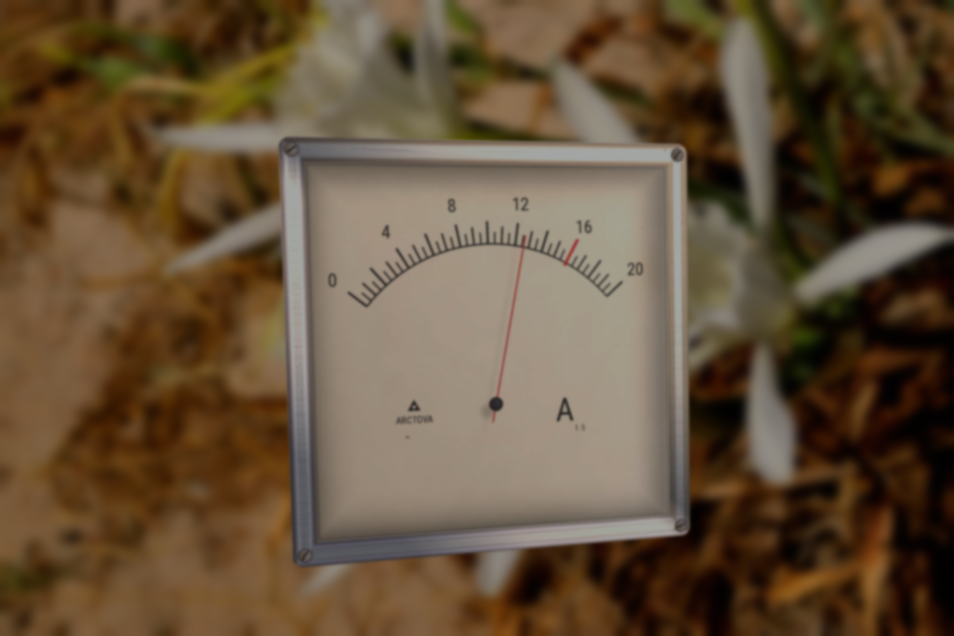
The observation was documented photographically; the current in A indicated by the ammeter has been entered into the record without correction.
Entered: 12.5 A
